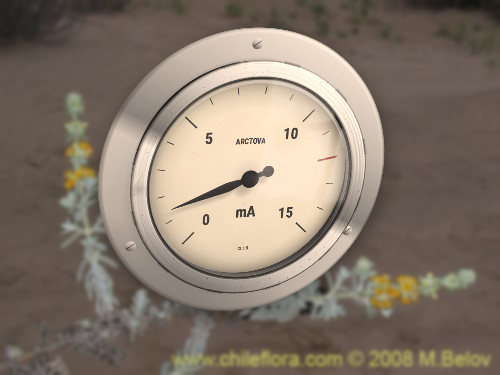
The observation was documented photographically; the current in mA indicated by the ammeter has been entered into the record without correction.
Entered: 1.5 mA
